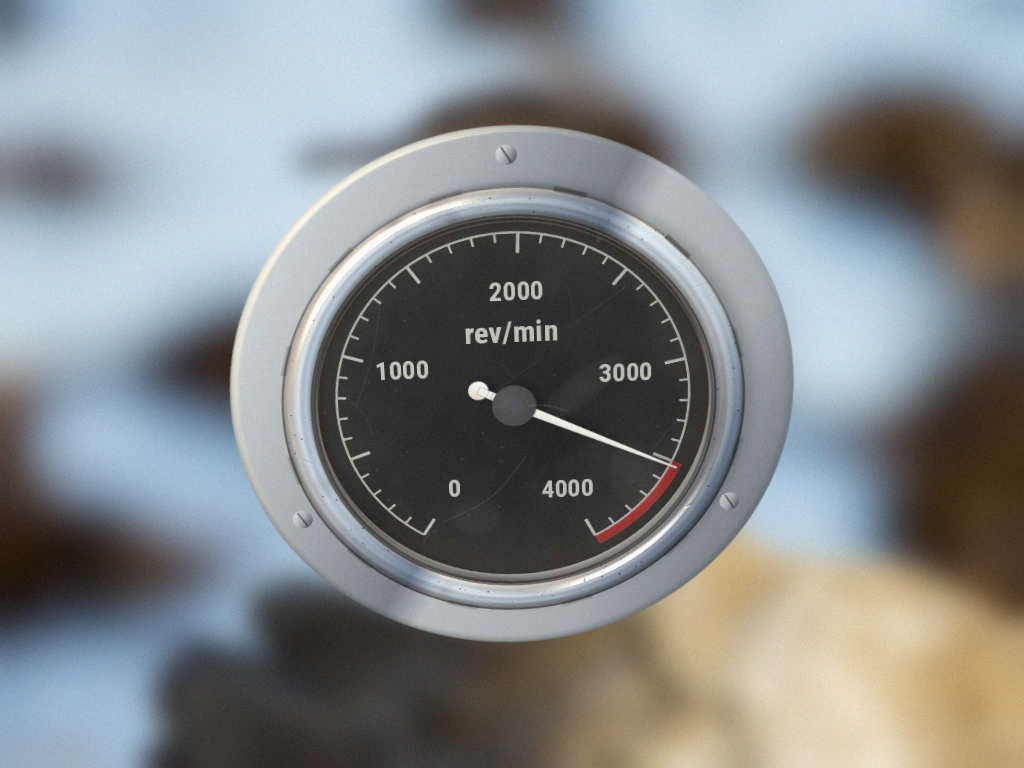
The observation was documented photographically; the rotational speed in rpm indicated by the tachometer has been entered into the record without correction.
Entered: 3500 rpm
